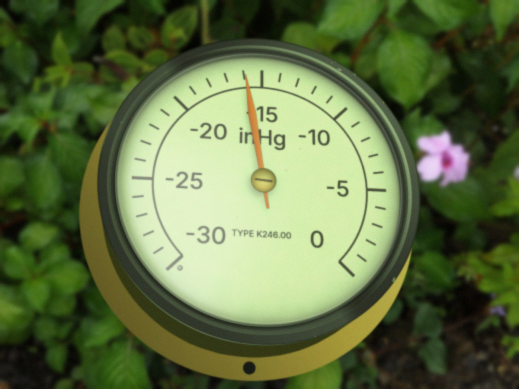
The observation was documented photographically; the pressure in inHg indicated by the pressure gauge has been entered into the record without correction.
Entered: -16 inHg
